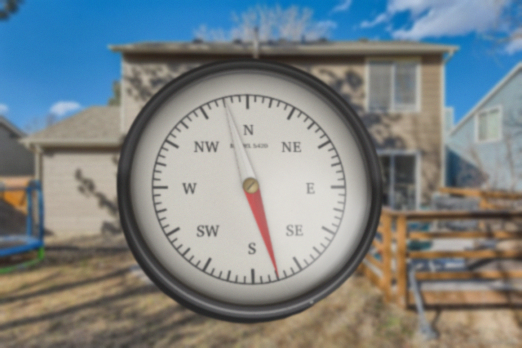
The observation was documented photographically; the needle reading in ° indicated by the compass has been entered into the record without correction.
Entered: 165 °
